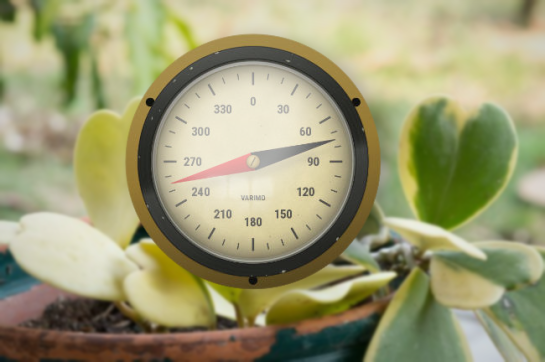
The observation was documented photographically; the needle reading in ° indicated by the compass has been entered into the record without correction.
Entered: 255 °
